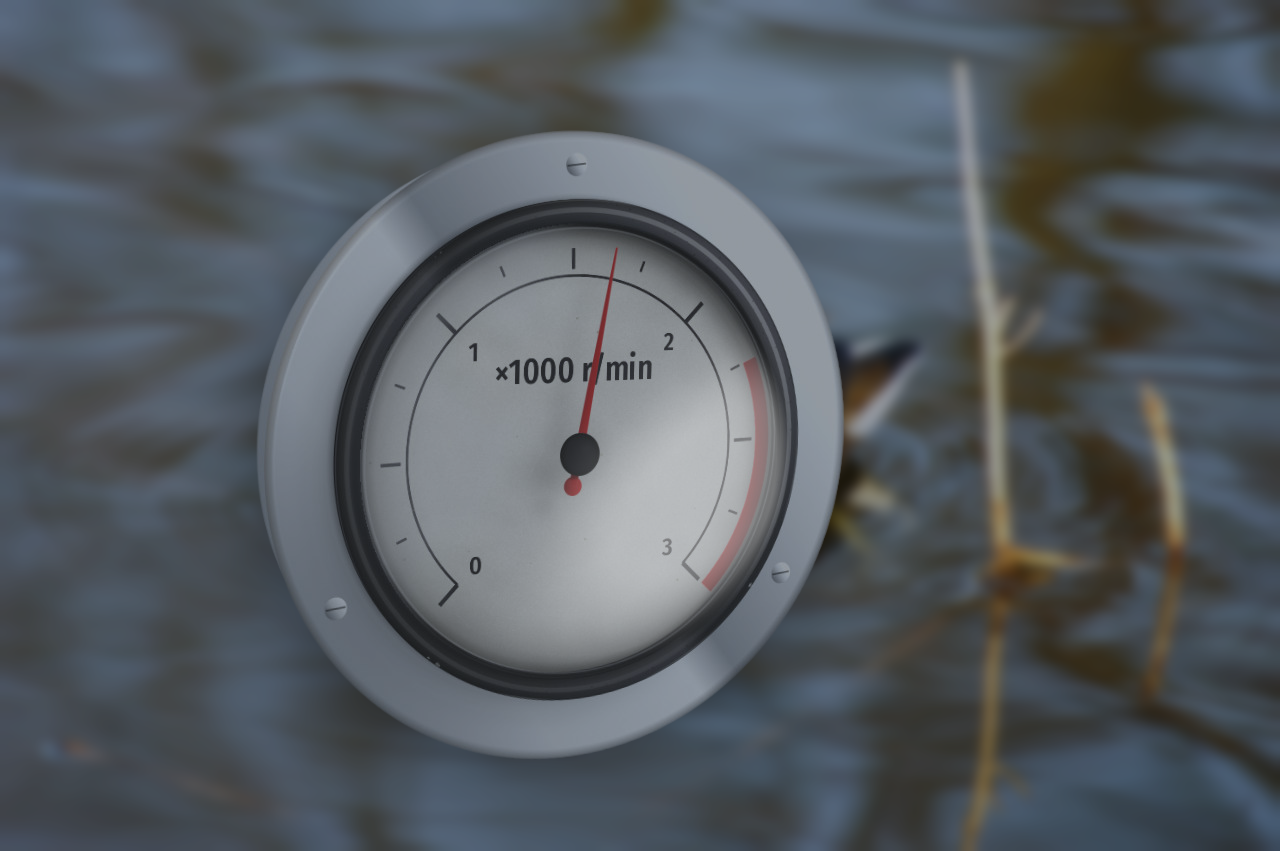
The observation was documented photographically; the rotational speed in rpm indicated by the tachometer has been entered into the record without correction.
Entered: 1625 rpm
